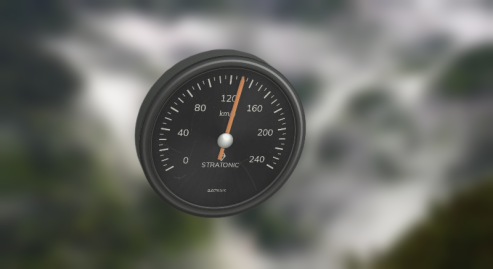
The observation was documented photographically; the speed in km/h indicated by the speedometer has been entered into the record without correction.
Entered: 130 km/h
